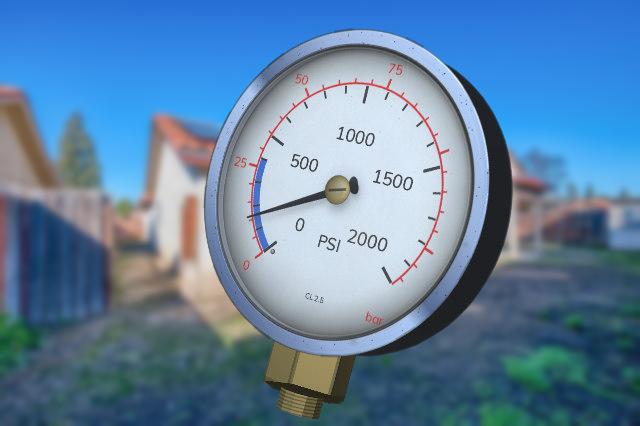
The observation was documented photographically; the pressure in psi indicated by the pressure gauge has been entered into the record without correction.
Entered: 150 psi
